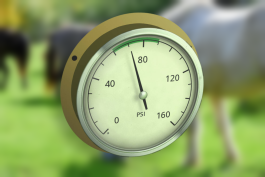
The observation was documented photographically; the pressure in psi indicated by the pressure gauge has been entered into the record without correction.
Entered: 70 psi
